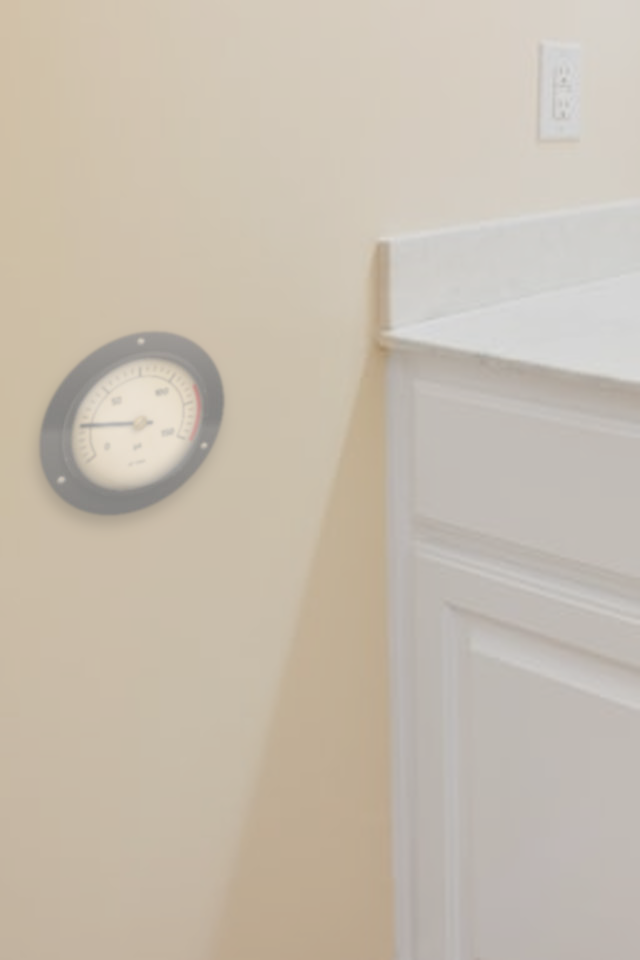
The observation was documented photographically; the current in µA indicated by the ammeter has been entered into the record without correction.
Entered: 25 µA
